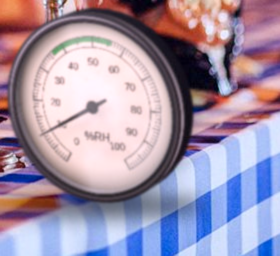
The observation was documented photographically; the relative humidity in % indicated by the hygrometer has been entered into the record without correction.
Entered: 10 %
